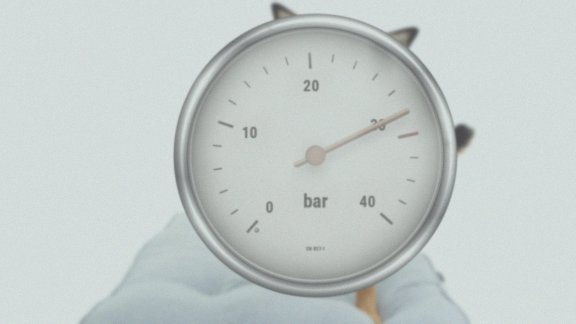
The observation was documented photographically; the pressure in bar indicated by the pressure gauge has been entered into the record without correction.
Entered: 30 bar
